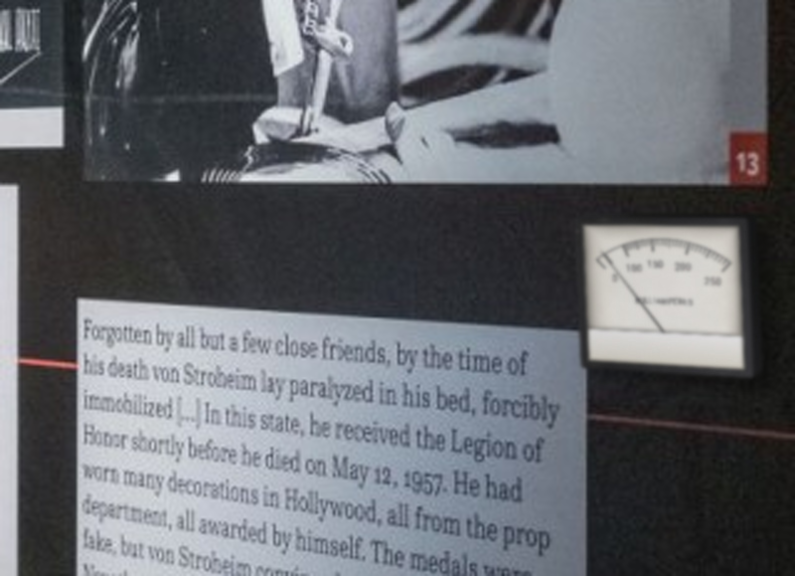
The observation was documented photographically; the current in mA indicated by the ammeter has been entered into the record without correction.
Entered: 50 mA
